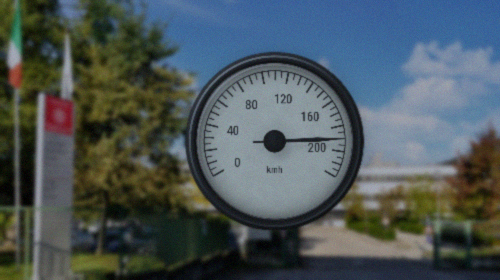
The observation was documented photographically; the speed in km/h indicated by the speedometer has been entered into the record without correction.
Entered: 190 km/h
